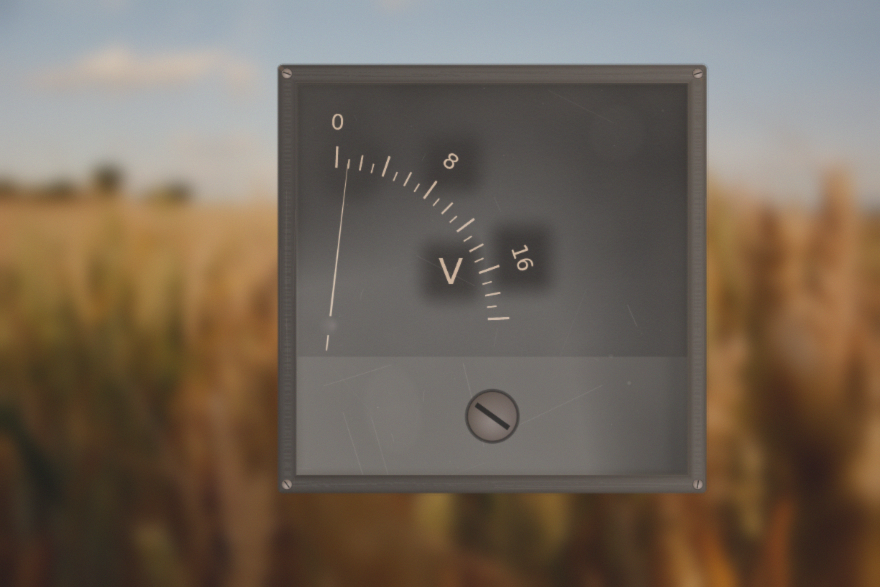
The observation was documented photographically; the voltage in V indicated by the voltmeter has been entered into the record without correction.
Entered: 1 V
